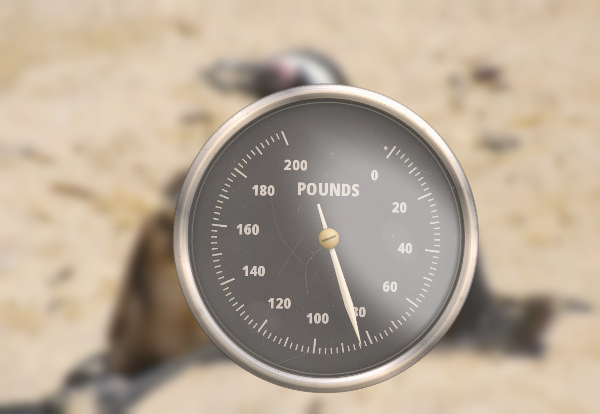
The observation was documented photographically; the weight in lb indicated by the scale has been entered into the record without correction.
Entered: 84 lb
